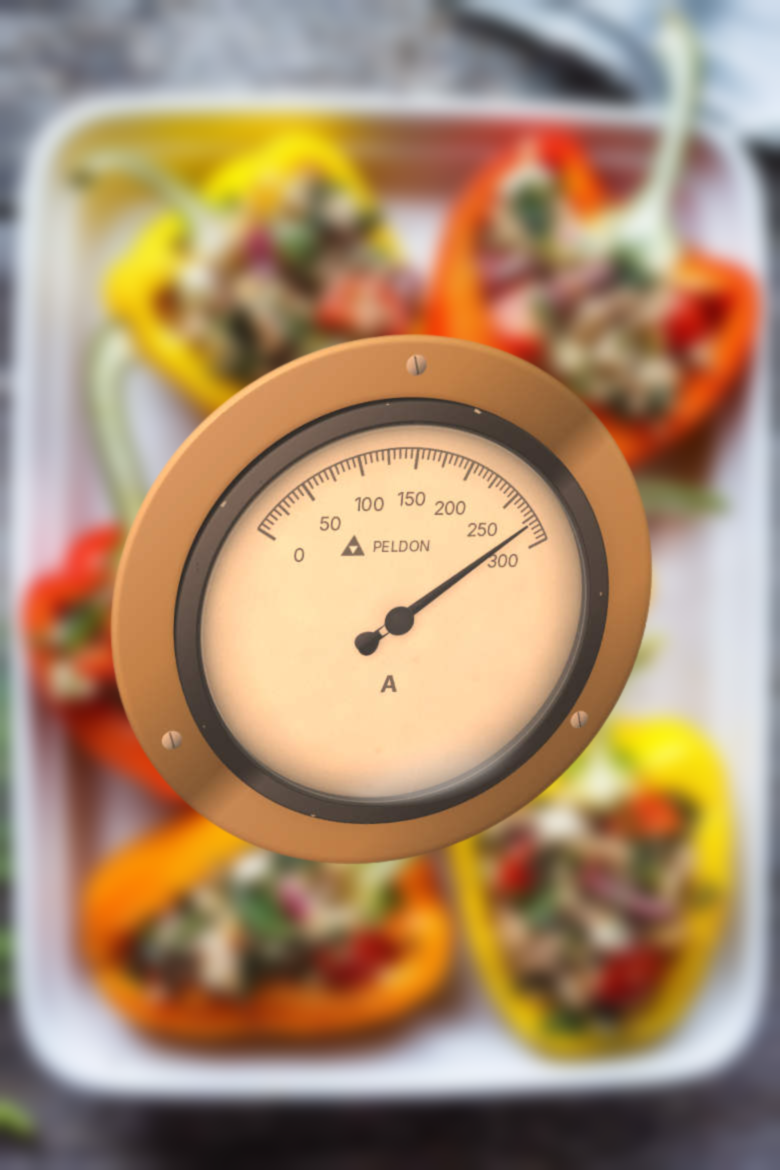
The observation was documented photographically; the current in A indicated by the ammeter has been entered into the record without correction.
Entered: 275 A
